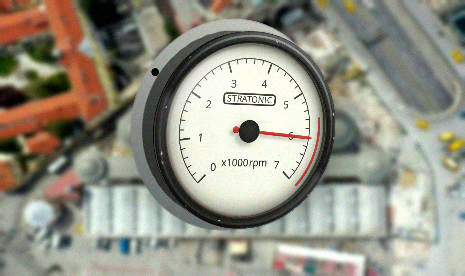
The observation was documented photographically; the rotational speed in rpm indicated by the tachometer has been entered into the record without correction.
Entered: 6000 rpm
